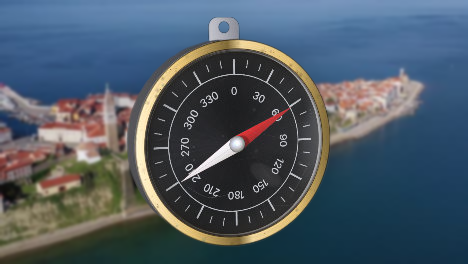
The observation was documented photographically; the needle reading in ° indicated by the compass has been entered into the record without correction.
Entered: 60 °
